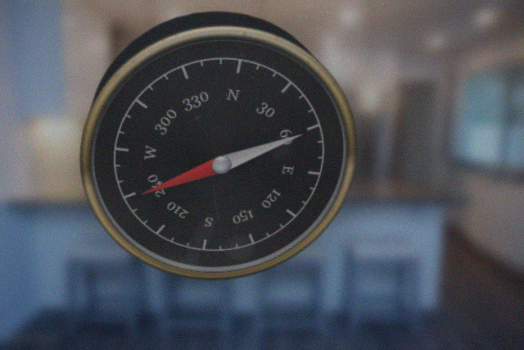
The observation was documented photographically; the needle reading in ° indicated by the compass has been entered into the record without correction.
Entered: 240 °
